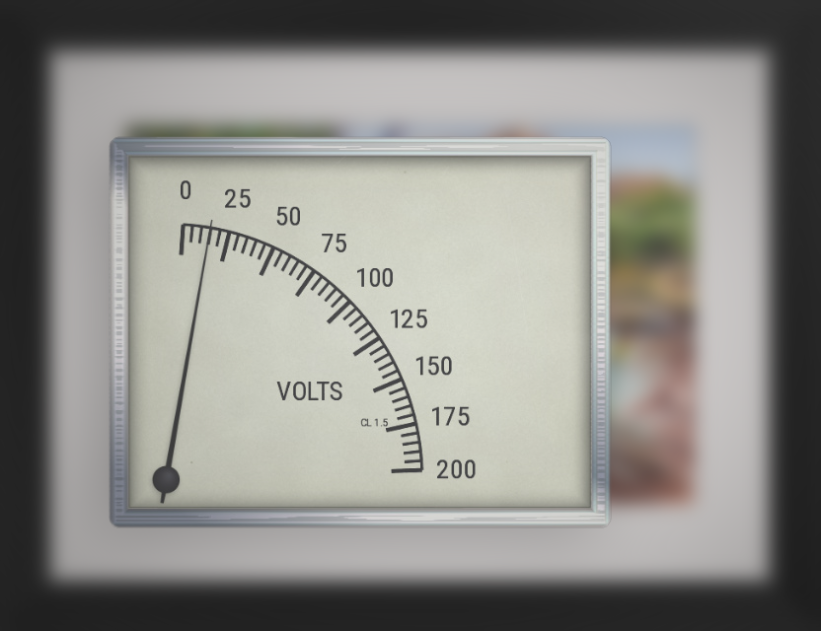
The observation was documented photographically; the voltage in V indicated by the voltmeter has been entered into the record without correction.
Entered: 15 V
